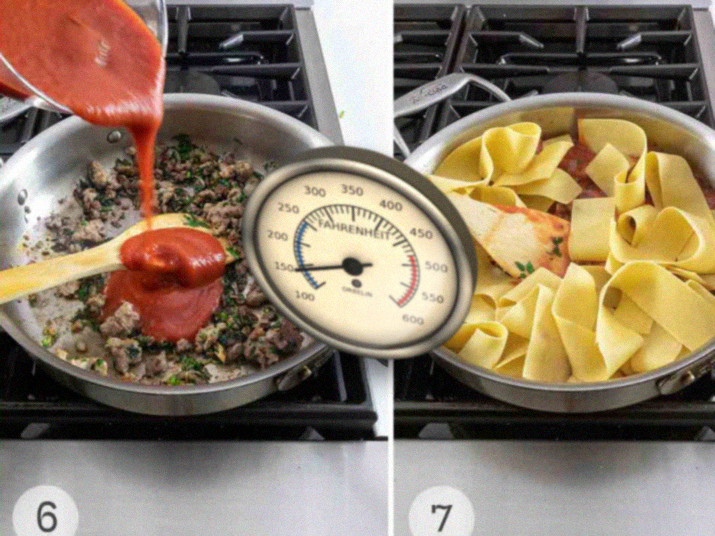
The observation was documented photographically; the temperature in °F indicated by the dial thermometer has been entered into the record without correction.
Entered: 150 °F
